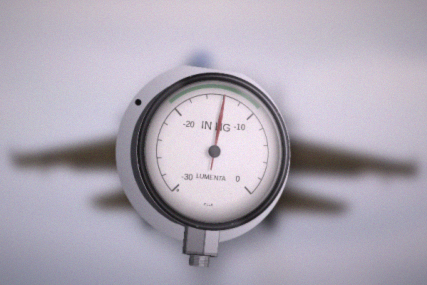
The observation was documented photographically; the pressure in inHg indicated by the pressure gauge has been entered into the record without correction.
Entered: -14 inHg
